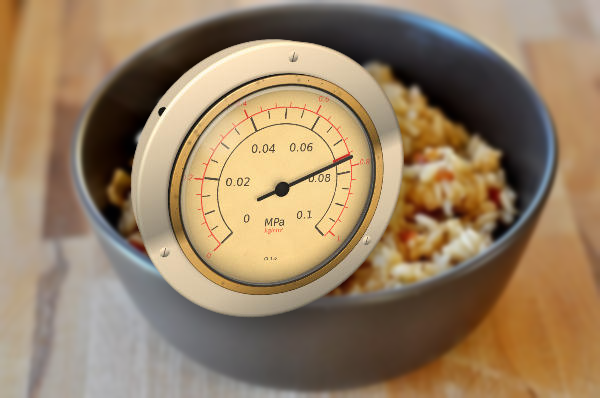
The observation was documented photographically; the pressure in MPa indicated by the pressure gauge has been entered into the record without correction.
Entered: 0.075 MPa
